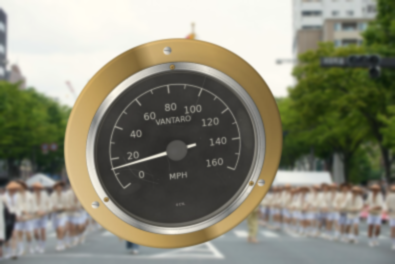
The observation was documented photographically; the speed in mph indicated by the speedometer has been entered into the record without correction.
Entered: 15 mph
